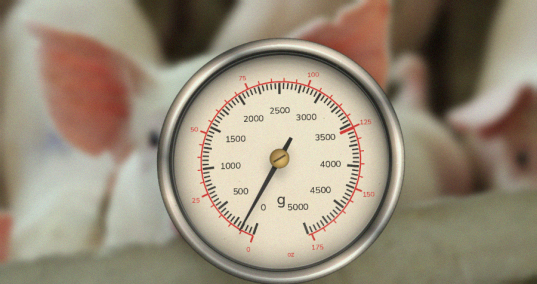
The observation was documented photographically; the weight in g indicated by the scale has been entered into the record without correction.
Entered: 150 g
